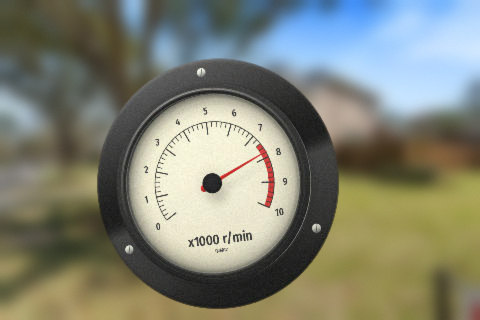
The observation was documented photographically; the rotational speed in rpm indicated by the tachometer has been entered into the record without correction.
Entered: 7800 rpm
